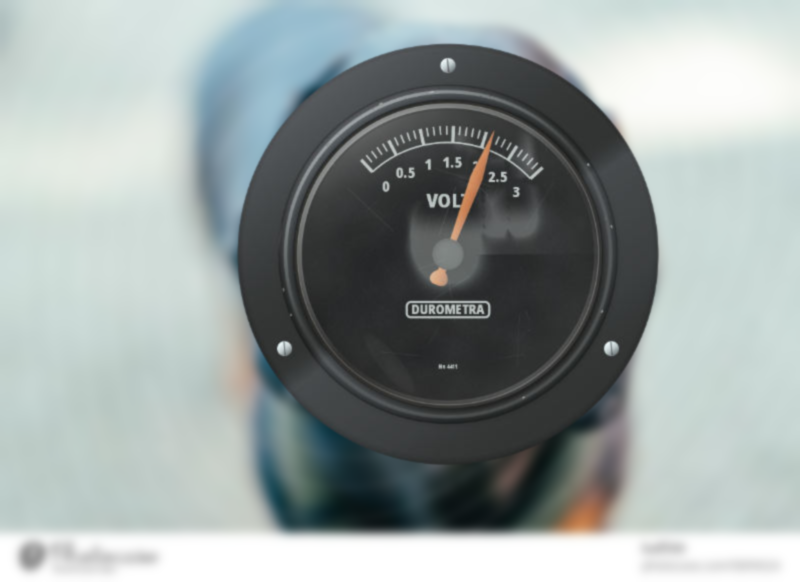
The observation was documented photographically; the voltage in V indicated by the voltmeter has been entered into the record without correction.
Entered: 2.1 V
